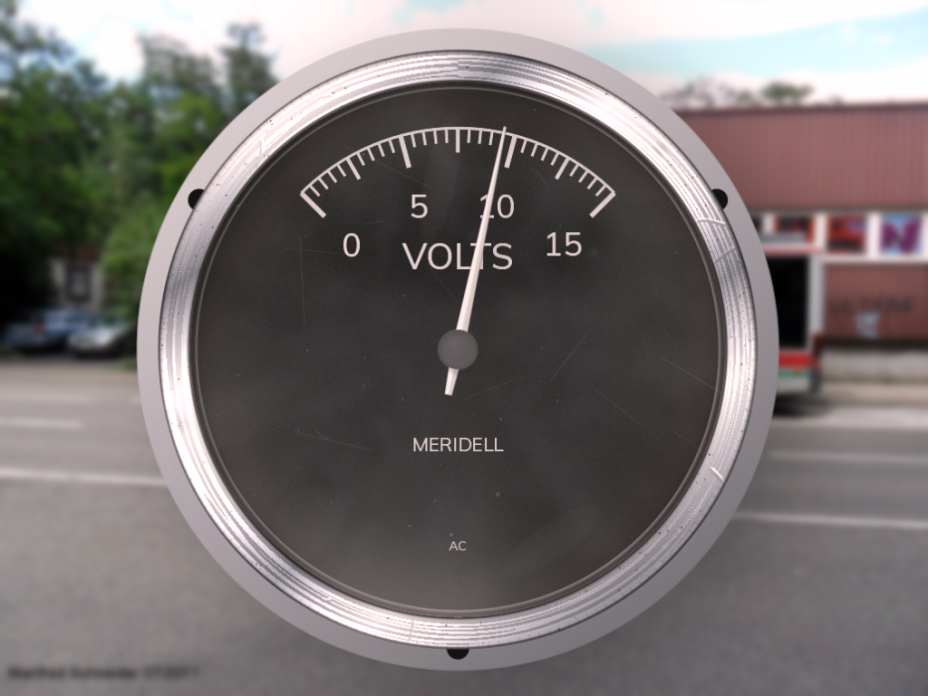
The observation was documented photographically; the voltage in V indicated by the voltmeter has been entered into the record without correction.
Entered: 9.5 V
